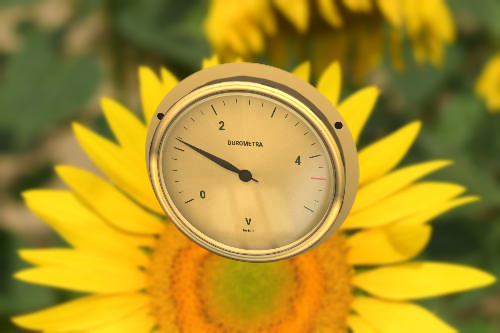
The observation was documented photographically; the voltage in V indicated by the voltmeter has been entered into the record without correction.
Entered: 1.2 V
